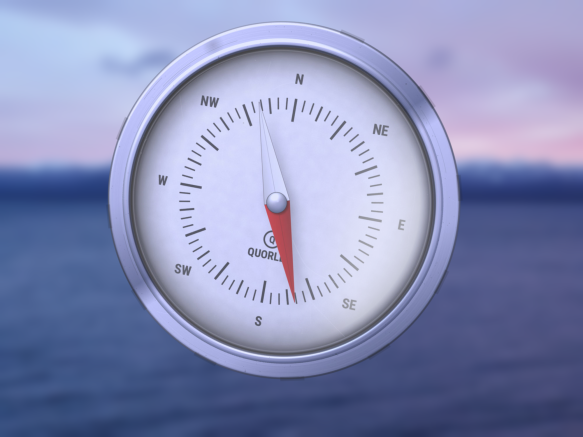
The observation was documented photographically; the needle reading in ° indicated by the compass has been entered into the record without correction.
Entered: 160 °
